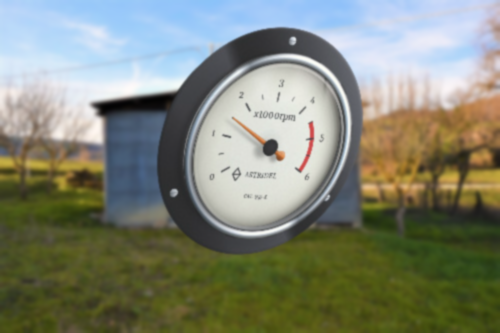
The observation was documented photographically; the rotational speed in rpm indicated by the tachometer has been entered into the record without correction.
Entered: 1500 rpm
